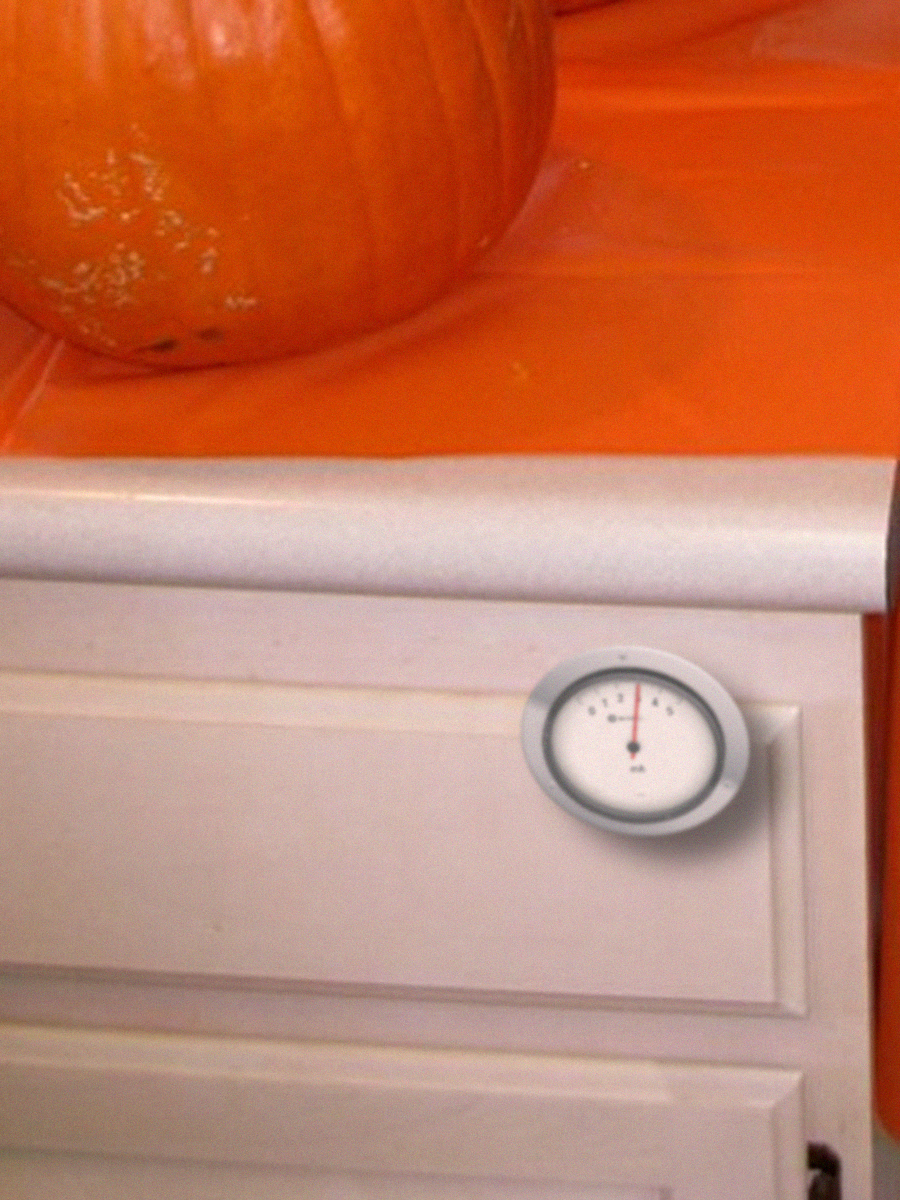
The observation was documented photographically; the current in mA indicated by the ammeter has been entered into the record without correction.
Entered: 3 mA
